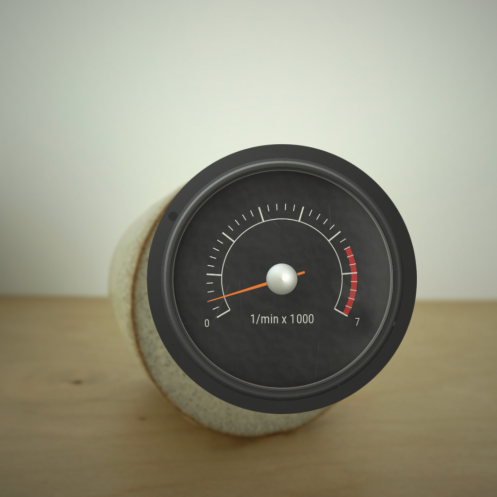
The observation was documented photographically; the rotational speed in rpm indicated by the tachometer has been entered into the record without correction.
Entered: 400 rpm
